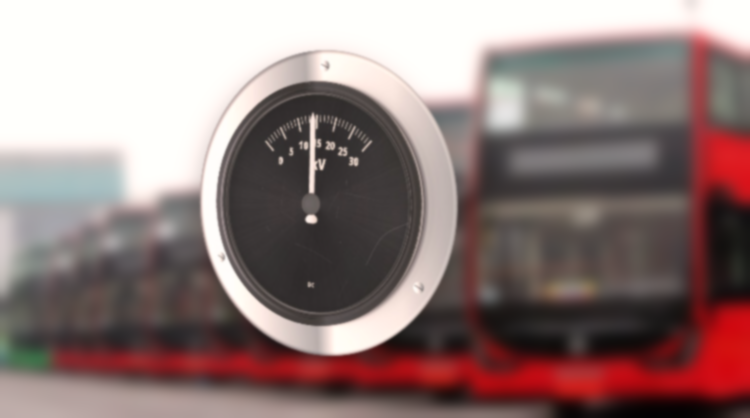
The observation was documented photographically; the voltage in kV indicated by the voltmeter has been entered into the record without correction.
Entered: 15 kV
